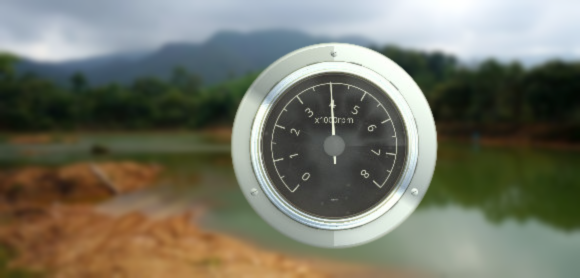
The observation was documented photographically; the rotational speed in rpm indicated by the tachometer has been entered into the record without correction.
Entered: 4000 rpm
